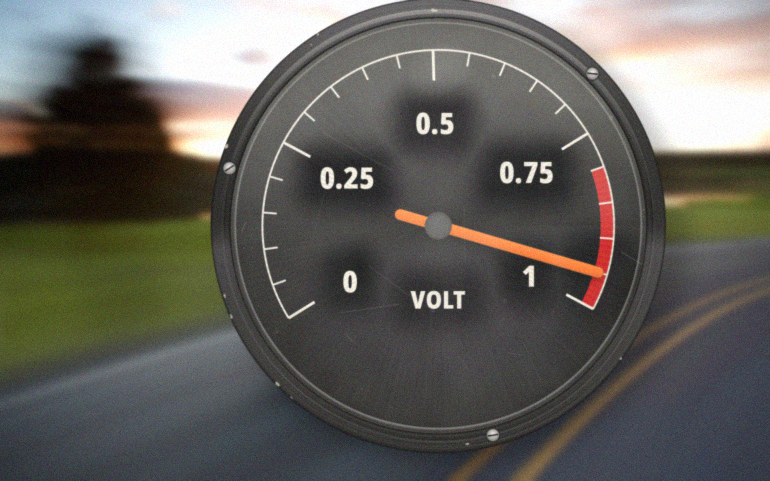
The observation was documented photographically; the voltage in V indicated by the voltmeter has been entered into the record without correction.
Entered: 0.95 V
